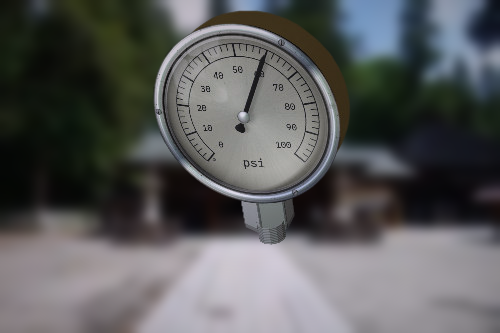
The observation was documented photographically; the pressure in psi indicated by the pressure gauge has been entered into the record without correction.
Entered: 60 psi
